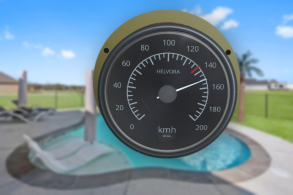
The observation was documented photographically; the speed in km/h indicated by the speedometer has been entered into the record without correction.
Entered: 150 km/h
